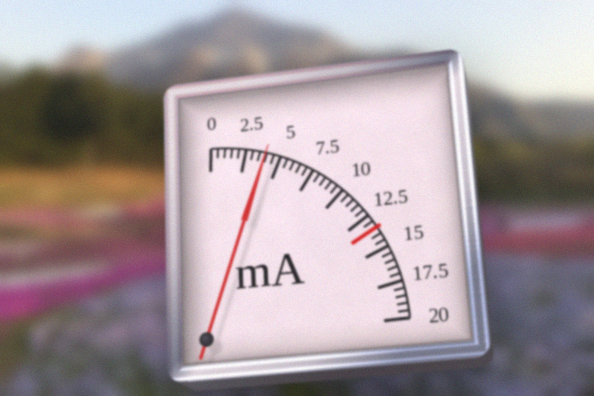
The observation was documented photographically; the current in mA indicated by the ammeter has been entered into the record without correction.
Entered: 4 mA
